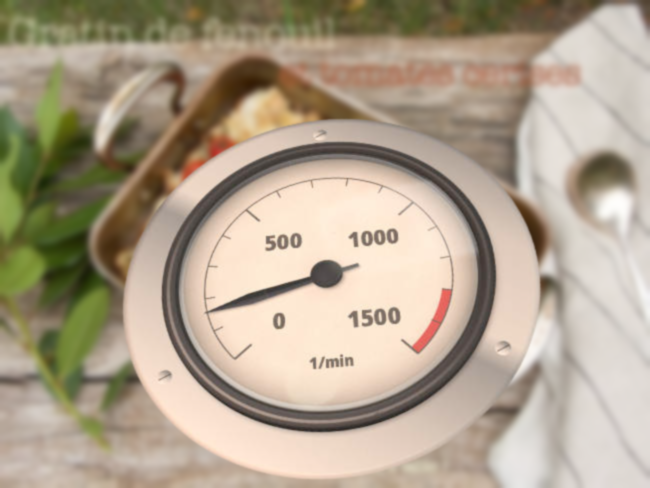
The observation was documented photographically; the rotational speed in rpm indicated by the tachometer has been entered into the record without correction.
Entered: 150 rpm
